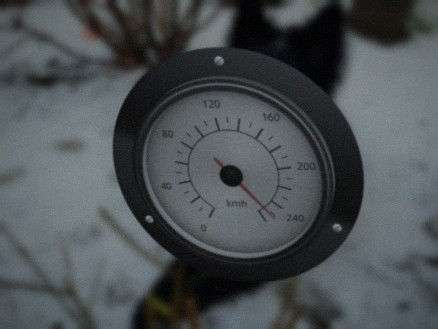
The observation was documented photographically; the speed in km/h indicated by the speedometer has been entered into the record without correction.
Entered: 250 km/h
